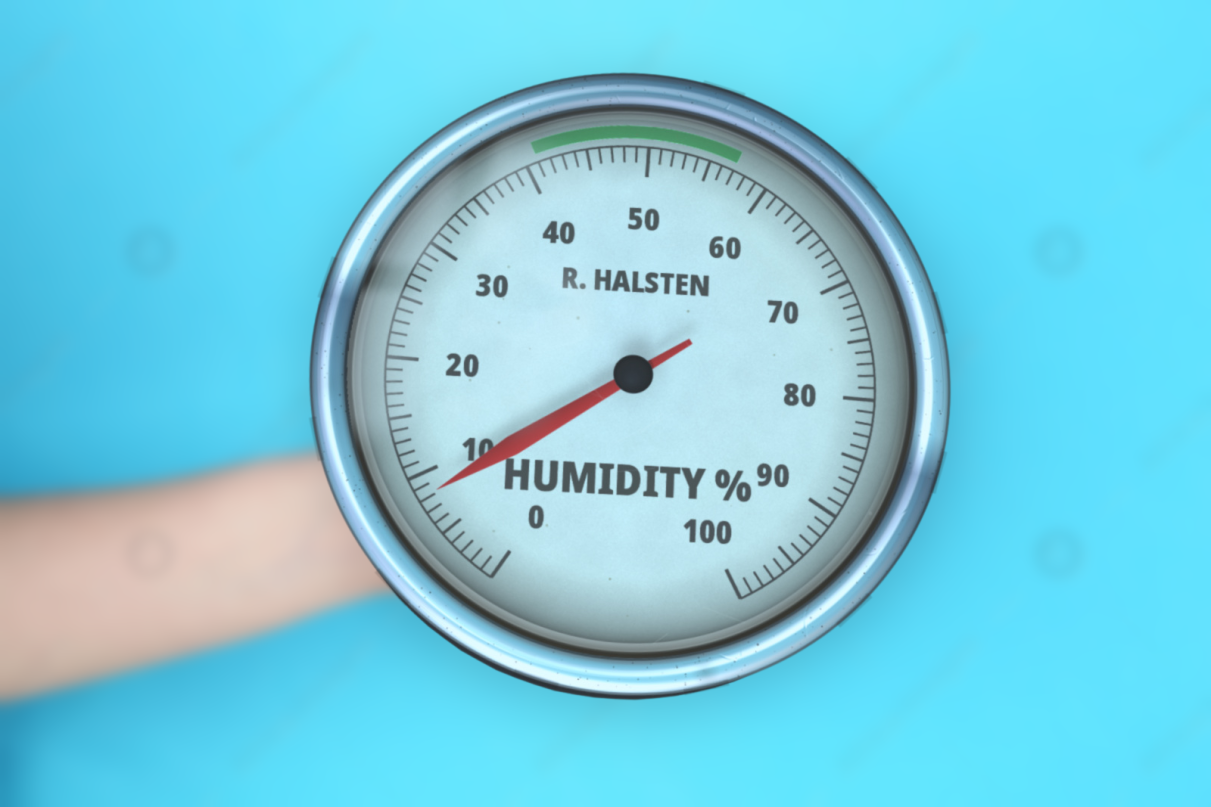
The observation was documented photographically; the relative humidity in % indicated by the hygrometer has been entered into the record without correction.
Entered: 8 %
